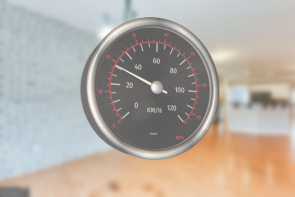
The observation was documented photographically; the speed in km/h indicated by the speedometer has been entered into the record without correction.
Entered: 30 km/h
